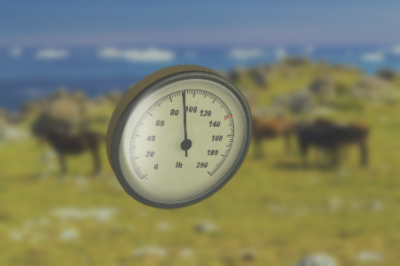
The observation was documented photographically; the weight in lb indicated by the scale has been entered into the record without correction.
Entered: 90 lb
